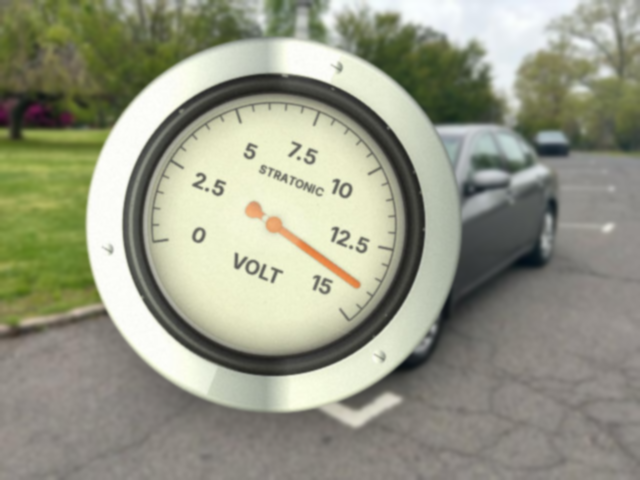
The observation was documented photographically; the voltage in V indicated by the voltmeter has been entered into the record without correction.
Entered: 14 V
